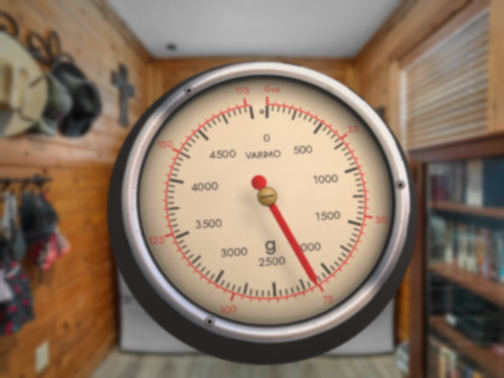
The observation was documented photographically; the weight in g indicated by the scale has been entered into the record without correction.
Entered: 2150 g
